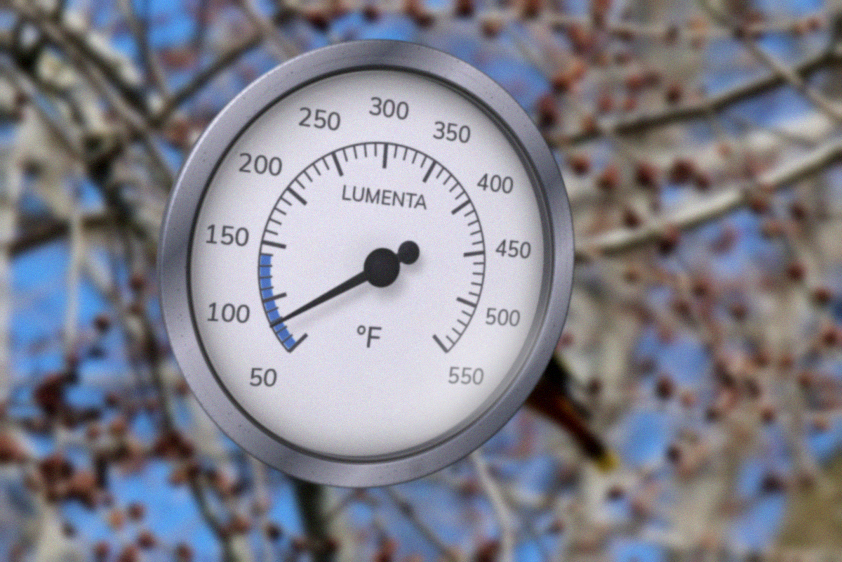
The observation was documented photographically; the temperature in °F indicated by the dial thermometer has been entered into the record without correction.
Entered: 80 °F
